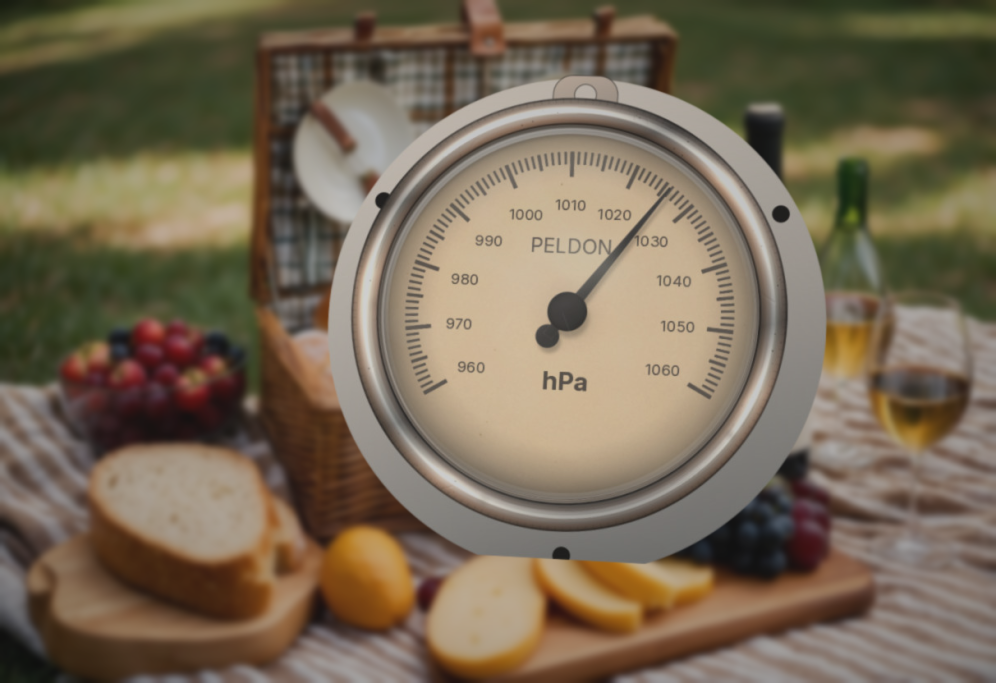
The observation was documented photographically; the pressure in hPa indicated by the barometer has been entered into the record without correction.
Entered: 1026 hPa
